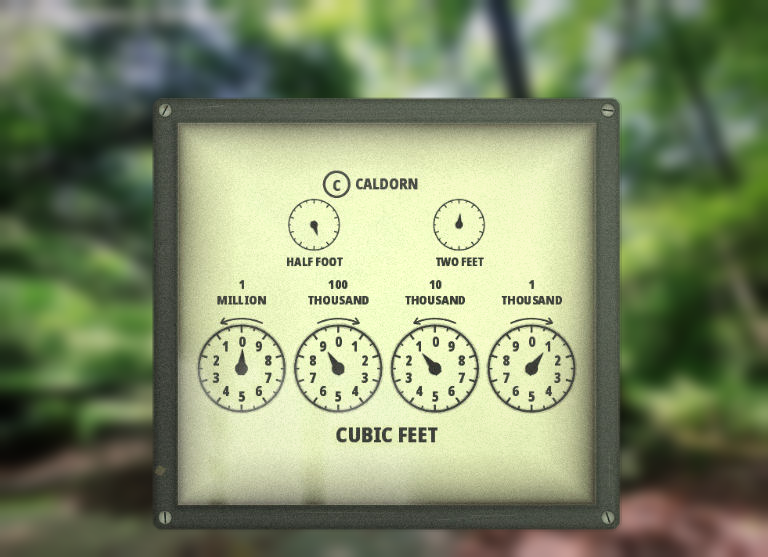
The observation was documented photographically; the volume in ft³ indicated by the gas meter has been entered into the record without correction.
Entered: 991100 ft³
